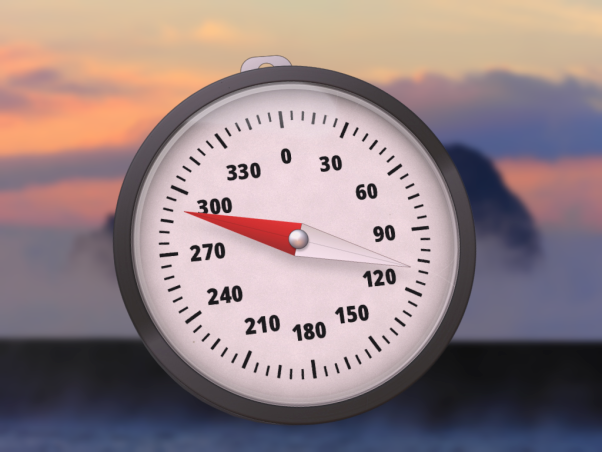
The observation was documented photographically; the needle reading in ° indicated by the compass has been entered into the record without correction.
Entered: 290 °
